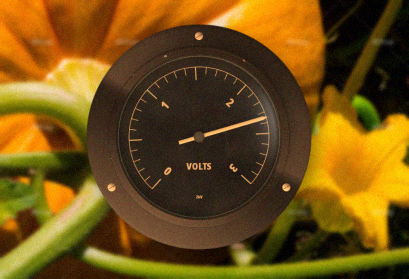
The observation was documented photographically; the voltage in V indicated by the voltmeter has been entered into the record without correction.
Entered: 2.35 V
